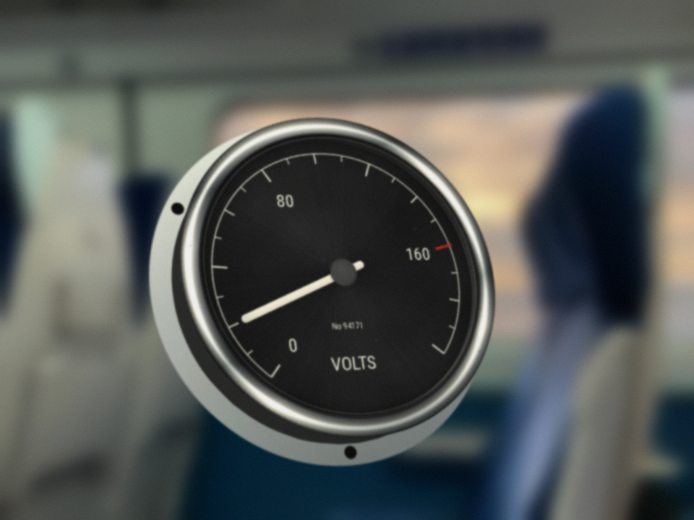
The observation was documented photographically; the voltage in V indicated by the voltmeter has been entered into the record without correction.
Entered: 20 V
